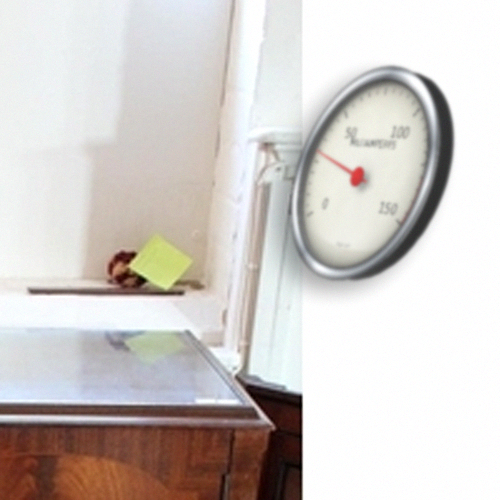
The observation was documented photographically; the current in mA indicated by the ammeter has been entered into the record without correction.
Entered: 30 mA
